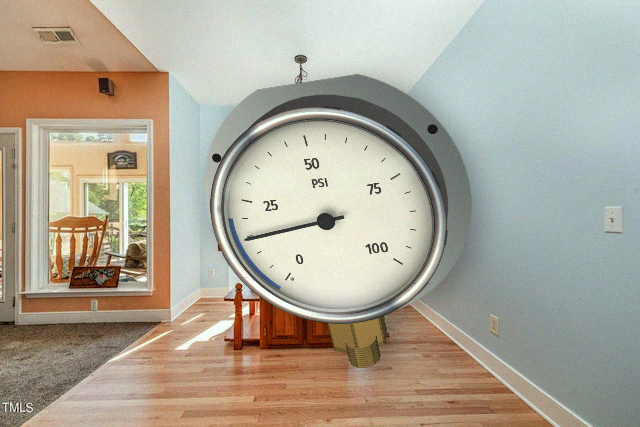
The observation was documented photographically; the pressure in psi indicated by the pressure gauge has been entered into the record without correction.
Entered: 15 psi
